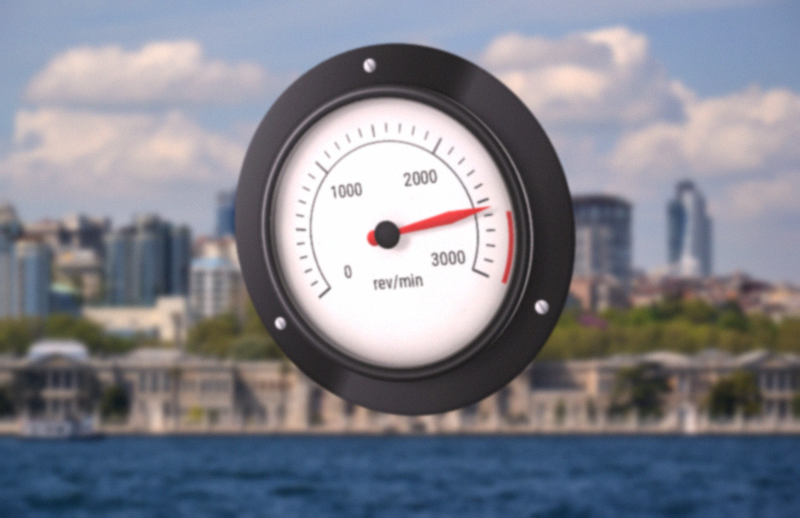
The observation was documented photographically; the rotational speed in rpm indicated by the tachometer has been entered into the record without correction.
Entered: 2550 rpm
